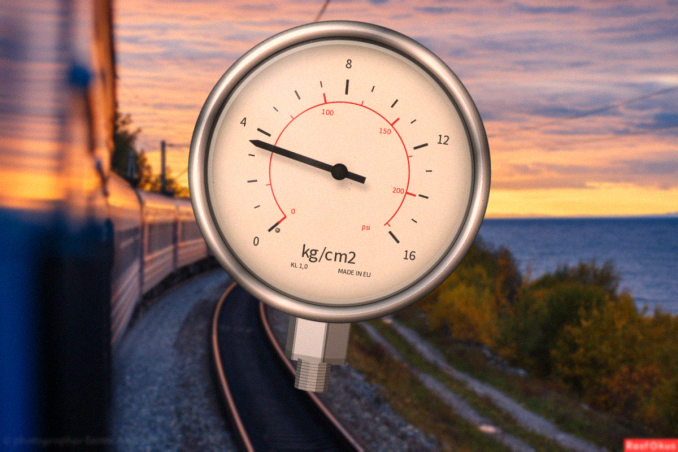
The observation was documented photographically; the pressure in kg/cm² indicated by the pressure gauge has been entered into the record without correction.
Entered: 3.5 kg/cm²
